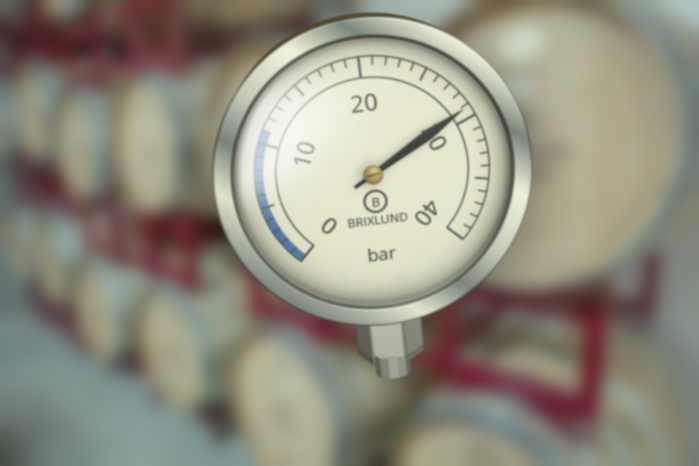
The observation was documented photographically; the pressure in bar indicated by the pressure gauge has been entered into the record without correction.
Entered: 29 bar
